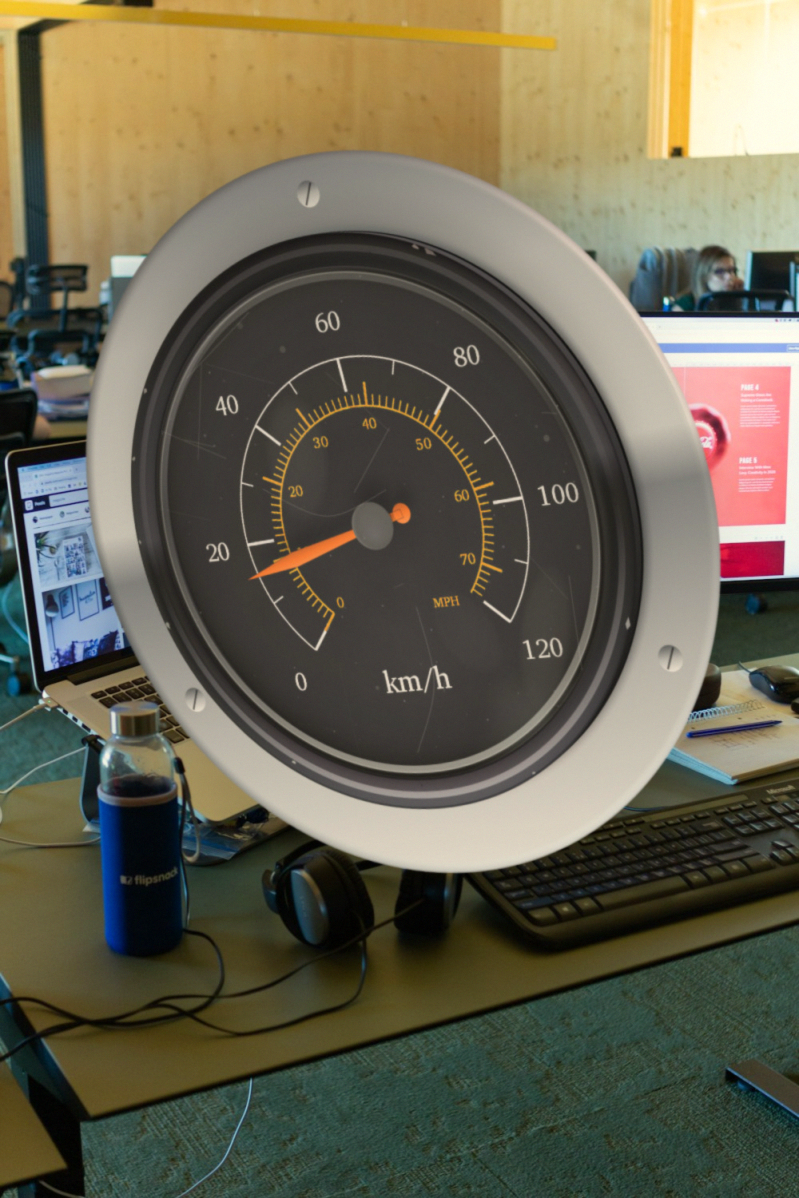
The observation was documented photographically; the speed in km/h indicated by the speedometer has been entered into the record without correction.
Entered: 15 km/h
